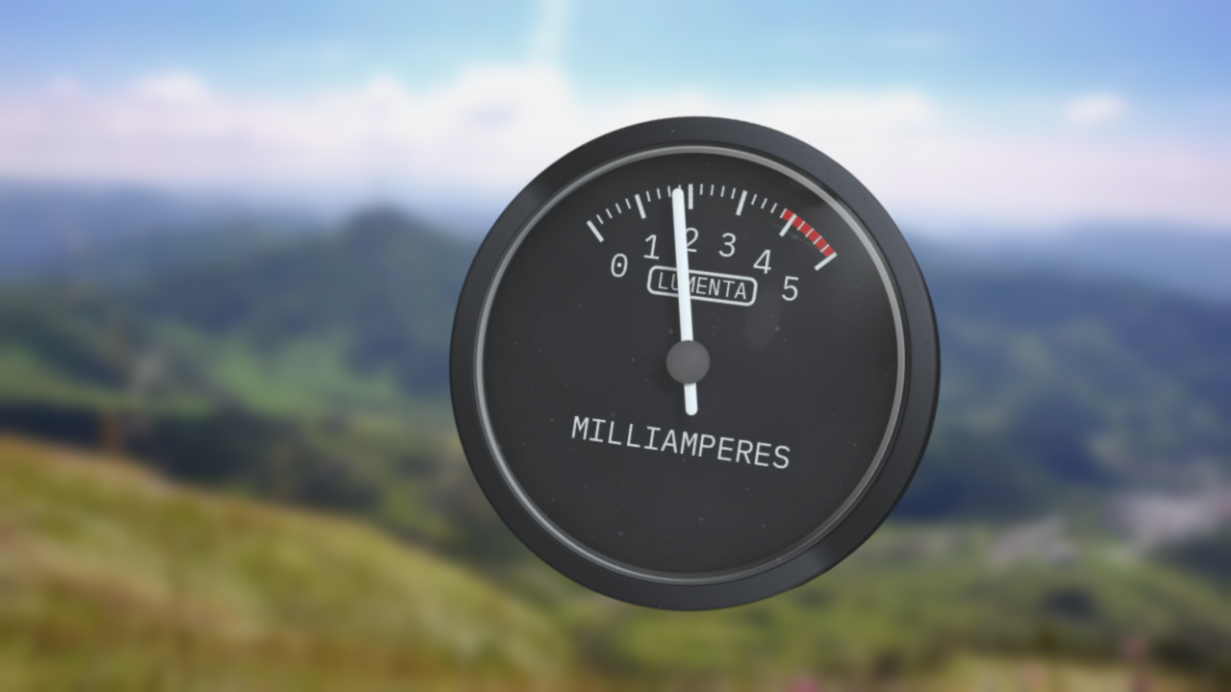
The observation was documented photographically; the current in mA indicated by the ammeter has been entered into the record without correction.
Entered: 1.8 mA
